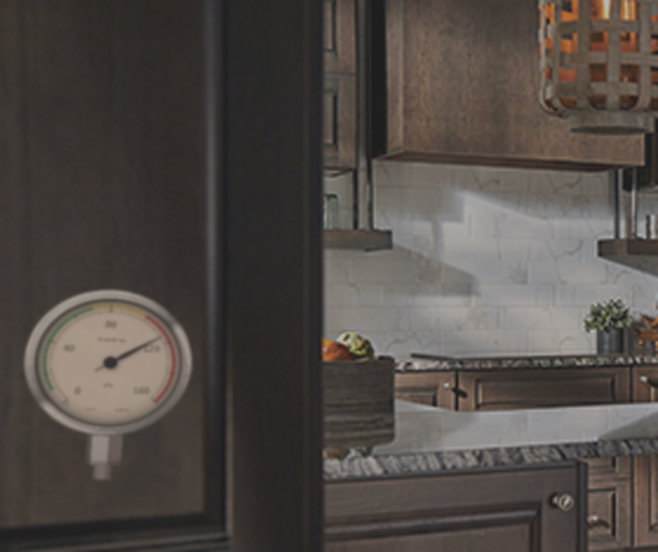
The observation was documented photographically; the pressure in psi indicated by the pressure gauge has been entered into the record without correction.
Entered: 115 psi
